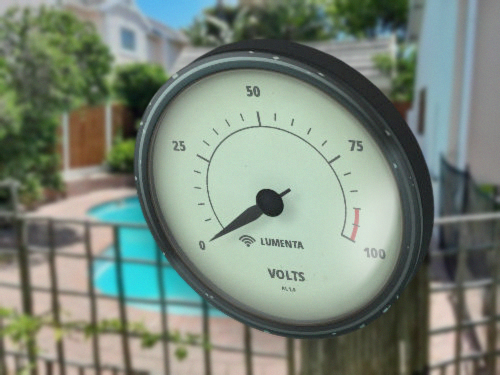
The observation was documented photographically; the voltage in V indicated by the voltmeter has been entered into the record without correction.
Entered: 0 V
